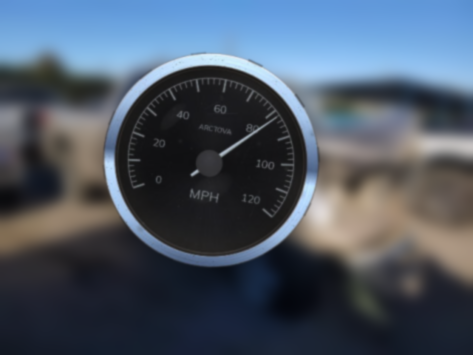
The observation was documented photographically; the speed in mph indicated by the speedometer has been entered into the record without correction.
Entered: 82 mph
